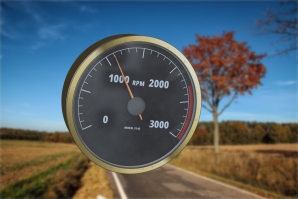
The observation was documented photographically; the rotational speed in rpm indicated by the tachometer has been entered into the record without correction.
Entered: 1100 rpm
